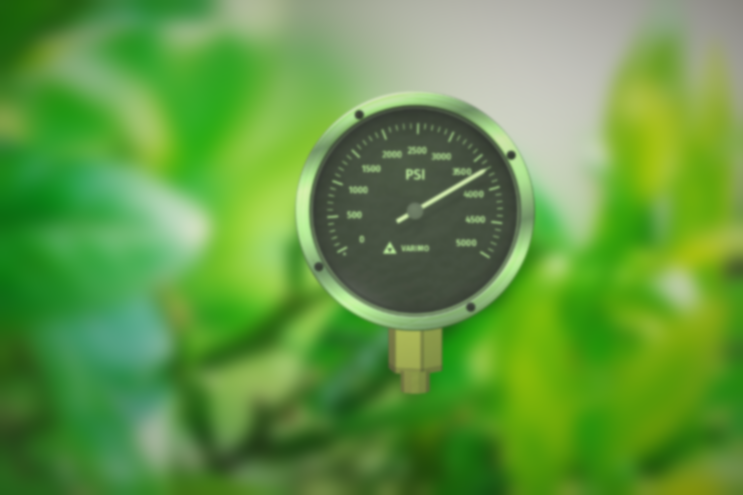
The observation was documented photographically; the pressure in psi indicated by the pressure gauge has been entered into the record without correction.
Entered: 3700 psi
